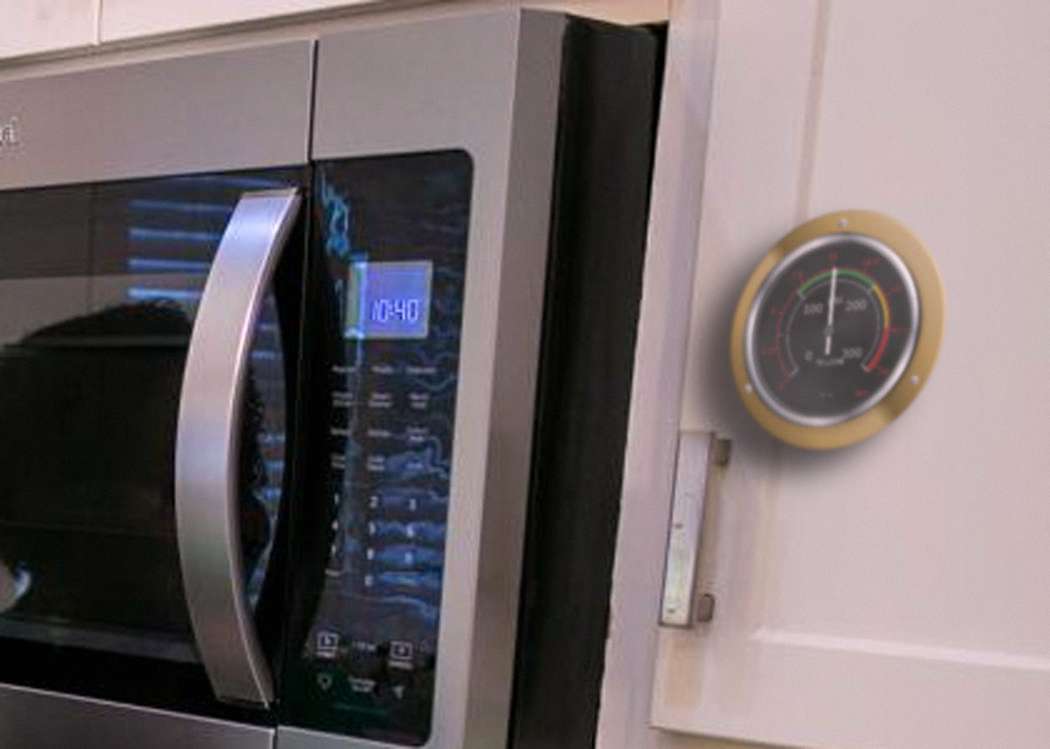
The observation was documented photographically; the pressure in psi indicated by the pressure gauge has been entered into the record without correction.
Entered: 150 psi
